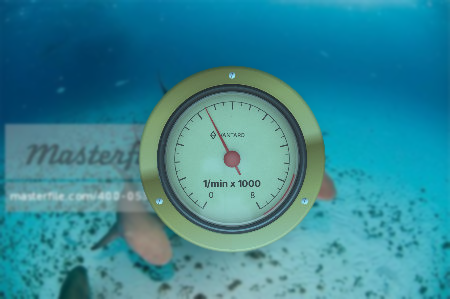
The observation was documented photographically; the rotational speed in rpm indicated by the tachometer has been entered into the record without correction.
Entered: 3250 rpm
